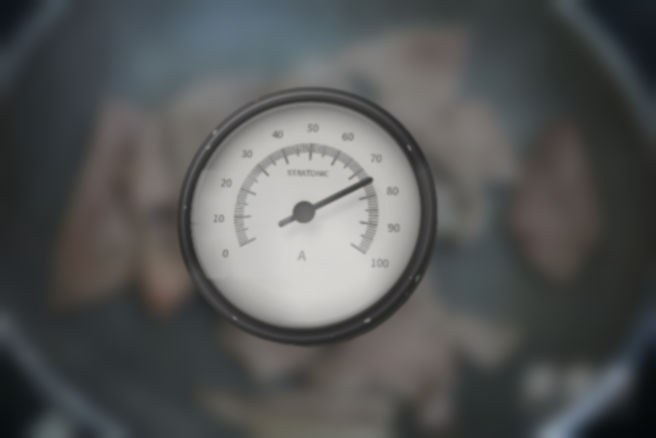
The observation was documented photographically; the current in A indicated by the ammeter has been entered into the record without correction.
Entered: 75 A
